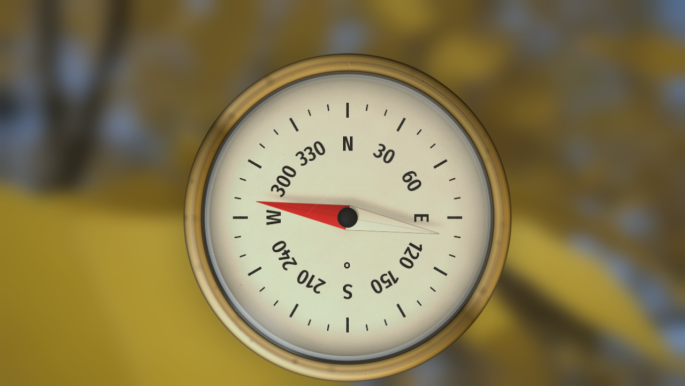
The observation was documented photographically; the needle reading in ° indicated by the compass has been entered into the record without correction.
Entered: 280 °
